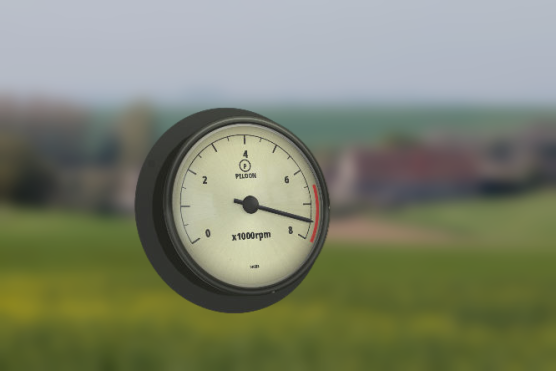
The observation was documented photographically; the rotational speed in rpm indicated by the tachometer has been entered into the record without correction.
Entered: 7500 rpm
